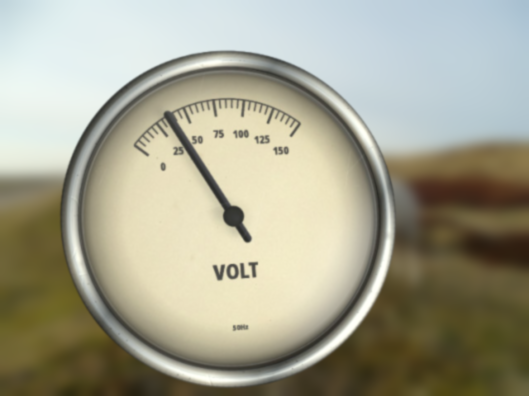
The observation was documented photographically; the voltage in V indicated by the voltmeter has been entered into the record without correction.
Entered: 35 V
